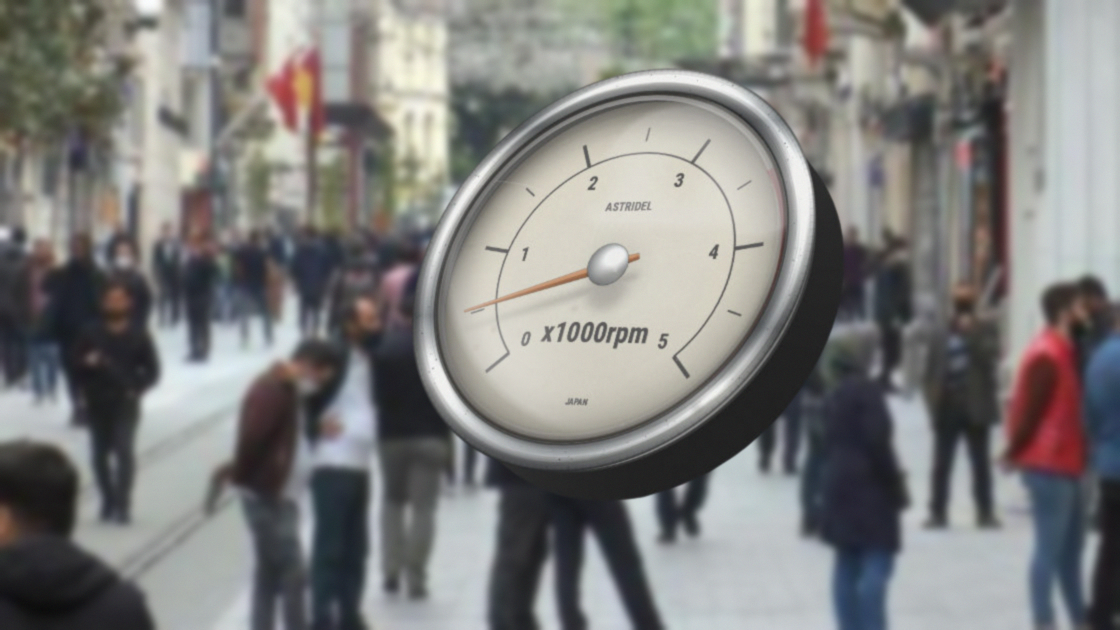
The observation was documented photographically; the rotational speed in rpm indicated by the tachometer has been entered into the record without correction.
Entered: 500 rpm
